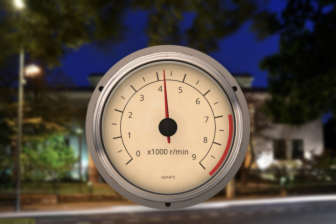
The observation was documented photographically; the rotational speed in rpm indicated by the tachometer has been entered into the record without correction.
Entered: 4250 rpm
